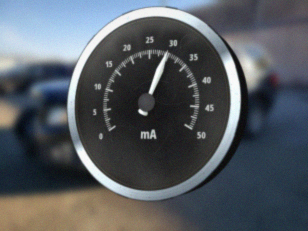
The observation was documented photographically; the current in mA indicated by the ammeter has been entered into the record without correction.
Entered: 30 mA
